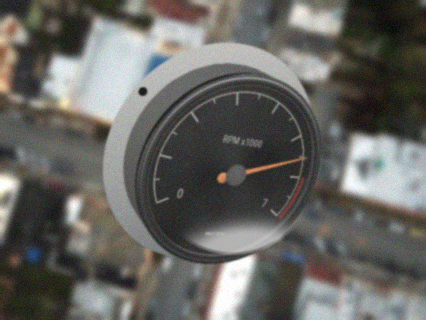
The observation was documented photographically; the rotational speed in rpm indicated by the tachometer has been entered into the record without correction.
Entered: 5500 rpm
